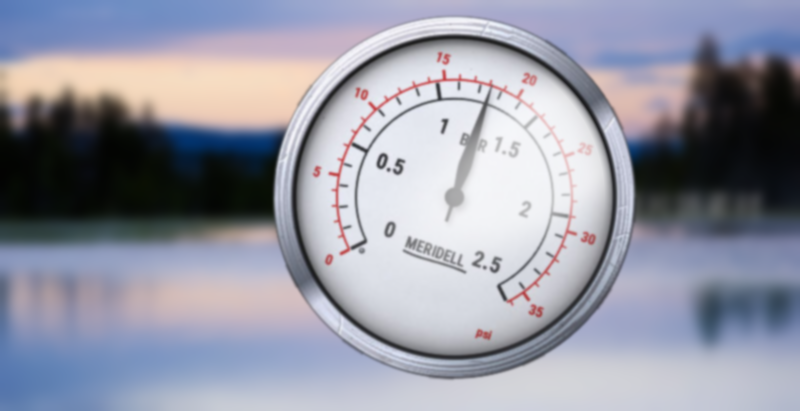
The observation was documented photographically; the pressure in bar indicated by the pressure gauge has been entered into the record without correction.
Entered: 1.25 bar
